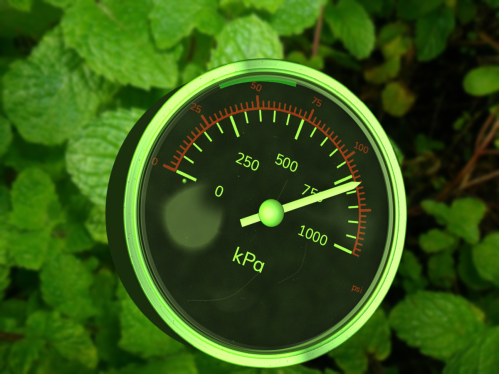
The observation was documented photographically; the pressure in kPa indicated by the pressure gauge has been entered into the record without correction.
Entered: 775 kPa
